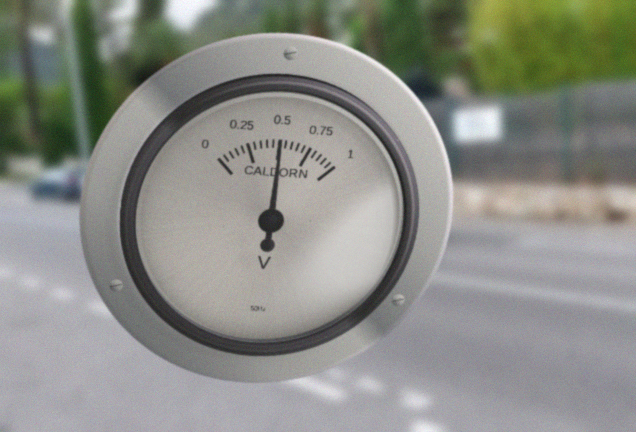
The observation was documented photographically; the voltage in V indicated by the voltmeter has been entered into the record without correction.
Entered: 0.5 V
